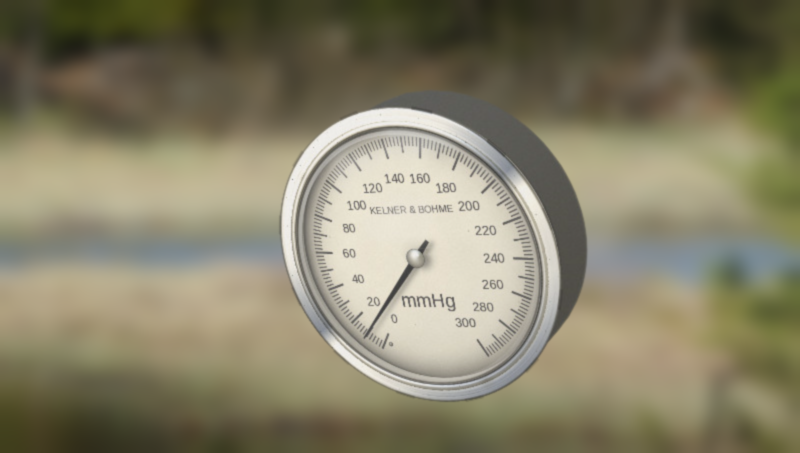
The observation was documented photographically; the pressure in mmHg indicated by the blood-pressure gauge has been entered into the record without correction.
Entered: 10 mmHg
